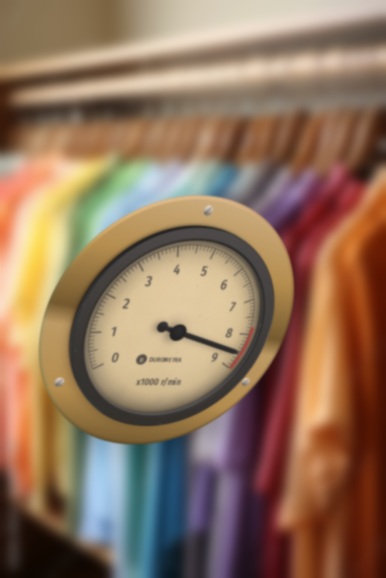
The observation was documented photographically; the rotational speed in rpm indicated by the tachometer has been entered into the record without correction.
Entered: 8500 rpm
